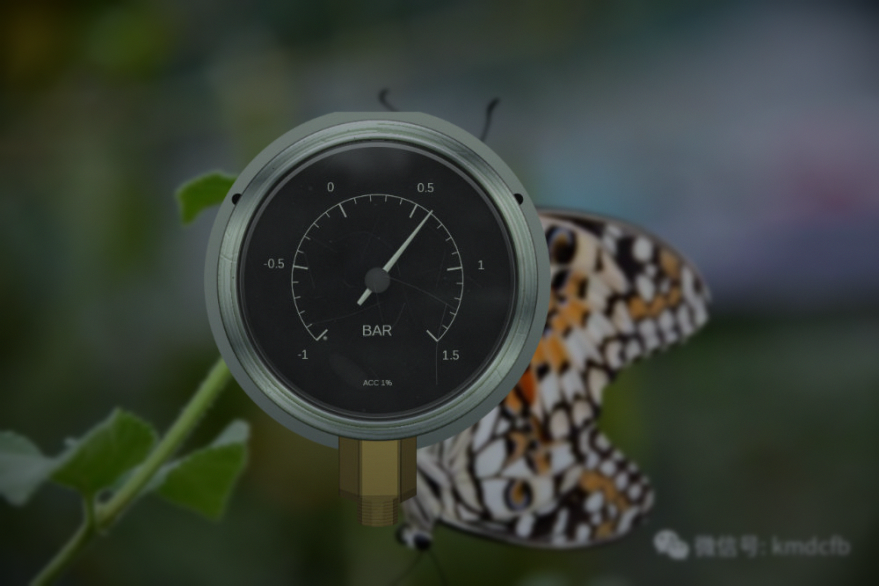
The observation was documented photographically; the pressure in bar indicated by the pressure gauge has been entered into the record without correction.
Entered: 0.6 bar
